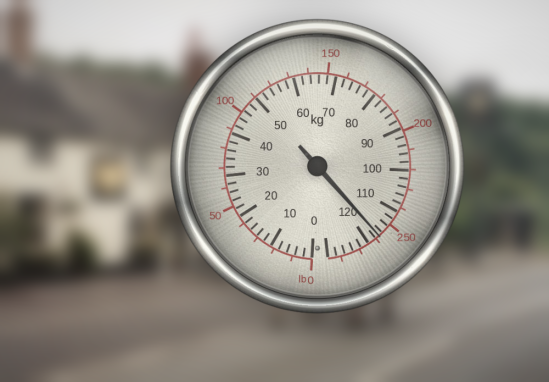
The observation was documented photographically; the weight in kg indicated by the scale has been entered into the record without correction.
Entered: 117 kg
